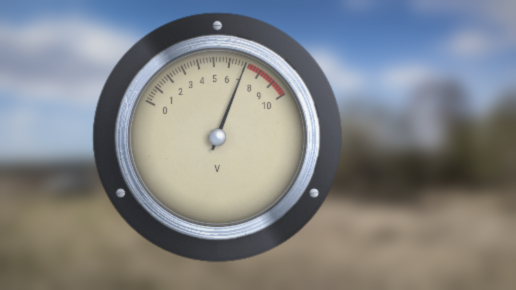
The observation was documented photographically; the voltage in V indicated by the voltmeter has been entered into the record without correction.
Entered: 7 V
